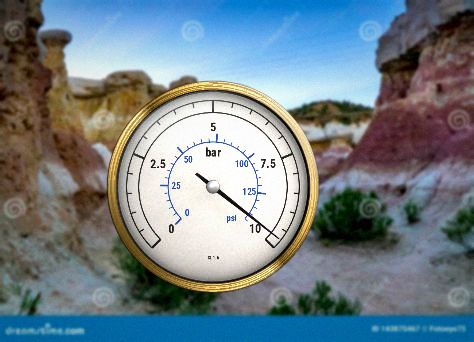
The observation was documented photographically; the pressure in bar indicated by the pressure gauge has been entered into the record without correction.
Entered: 9.75 bar
